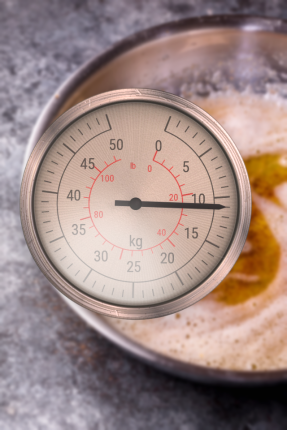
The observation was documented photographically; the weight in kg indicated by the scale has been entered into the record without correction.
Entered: 11 kg
